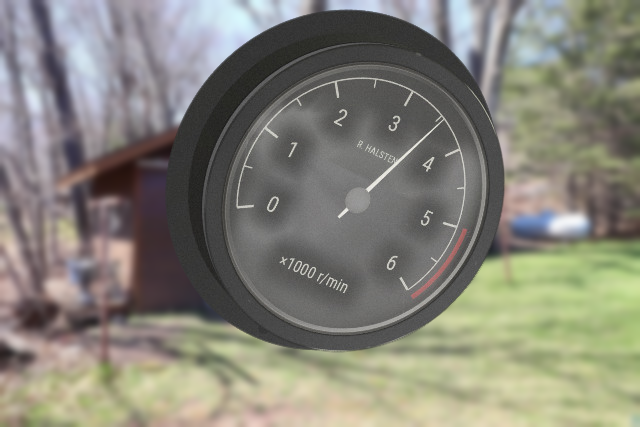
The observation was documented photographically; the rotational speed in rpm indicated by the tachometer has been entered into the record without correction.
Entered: 3500 rpm
